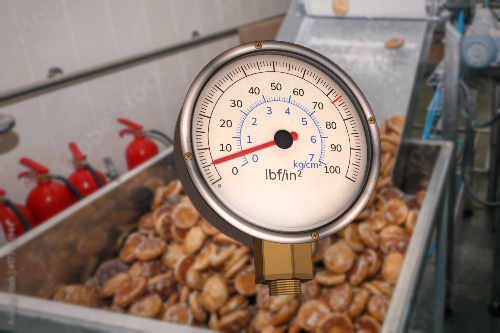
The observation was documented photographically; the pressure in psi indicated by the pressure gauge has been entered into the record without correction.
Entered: 5 psi
